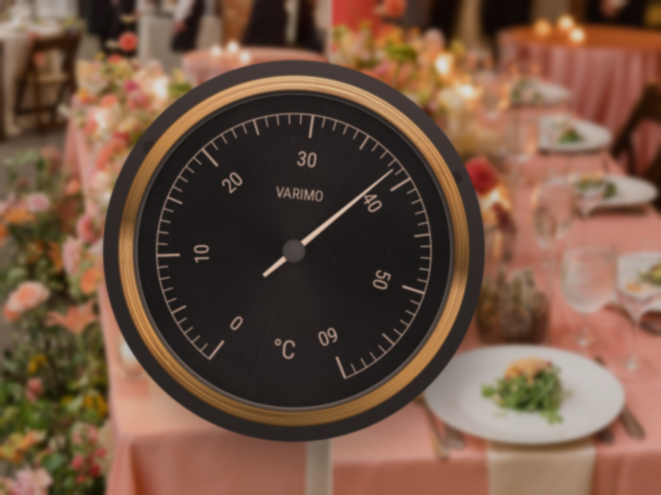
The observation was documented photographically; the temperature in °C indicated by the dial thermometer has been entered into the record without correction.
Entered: 38.5 °C
